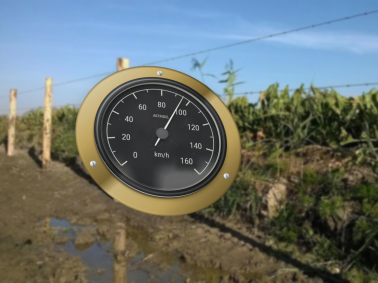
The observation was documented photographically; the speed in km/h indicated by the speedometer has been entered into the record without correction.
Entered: 95 km/h
